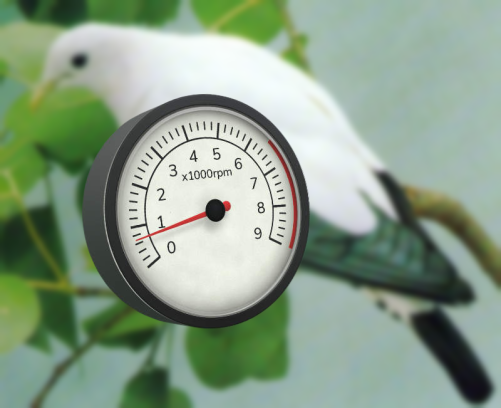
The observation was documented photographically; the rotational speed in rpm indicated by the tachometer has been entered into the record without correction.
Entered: 700 rpm
